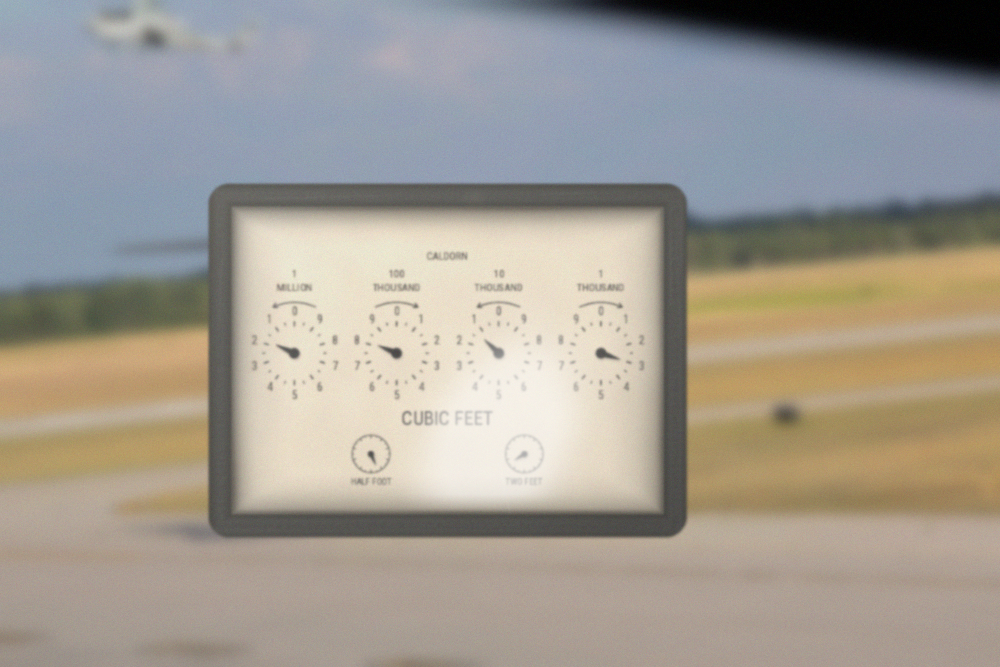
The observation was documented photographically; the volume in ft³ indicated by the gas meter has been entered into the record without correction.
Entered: 181300 ft³
